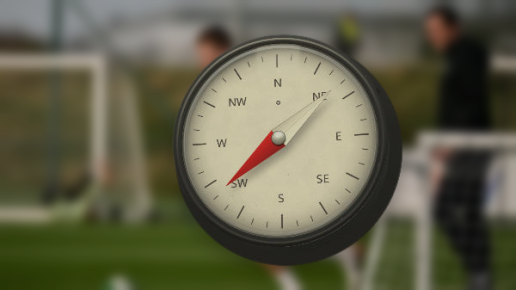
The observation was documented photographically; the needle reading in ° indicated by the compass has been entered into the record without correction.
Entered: 230 °
